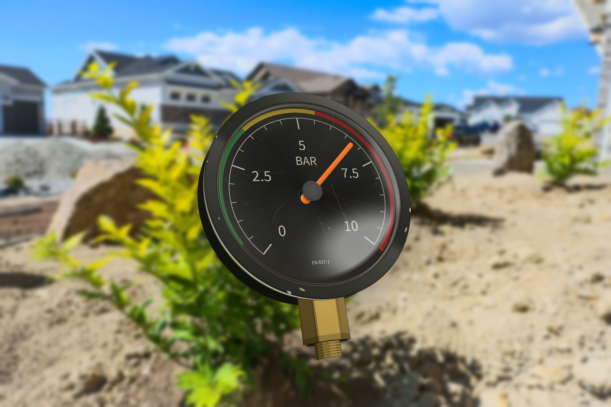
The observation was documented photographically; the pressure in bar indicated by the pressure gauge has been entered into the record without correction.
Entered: 6.75 bar
